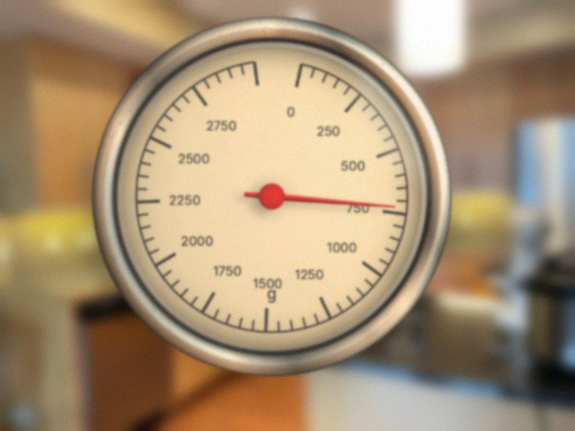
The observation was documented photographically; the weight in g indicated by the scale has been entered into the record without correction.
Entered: 725 g
